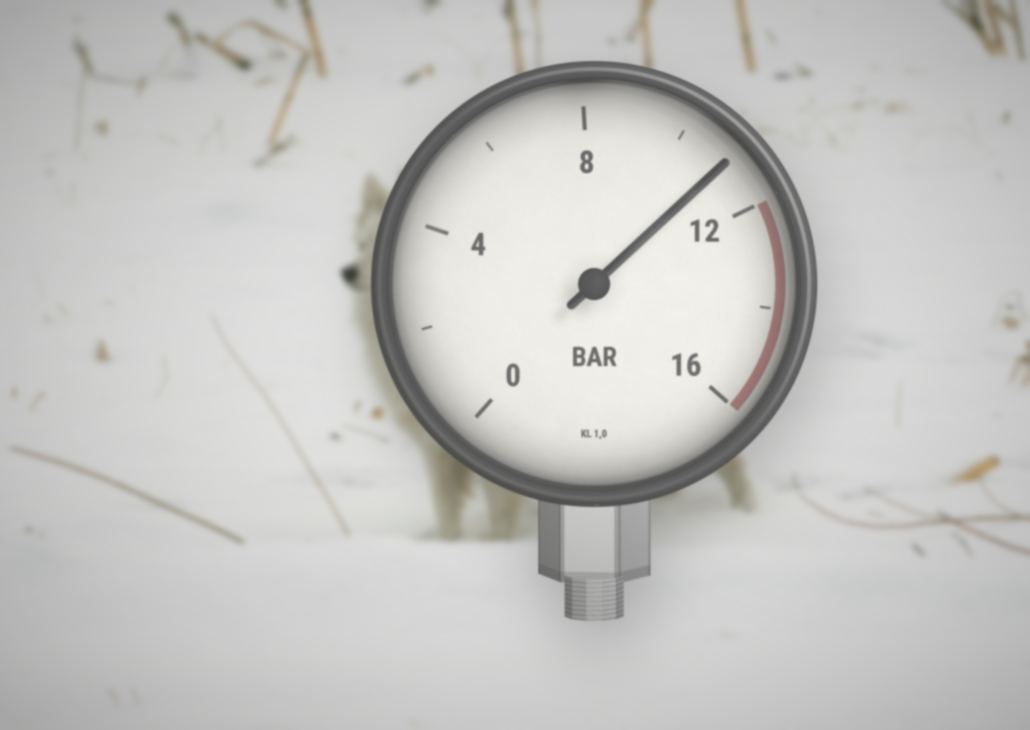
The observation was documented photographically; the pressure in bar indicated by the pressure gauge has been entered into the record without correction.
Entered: 11 bar
